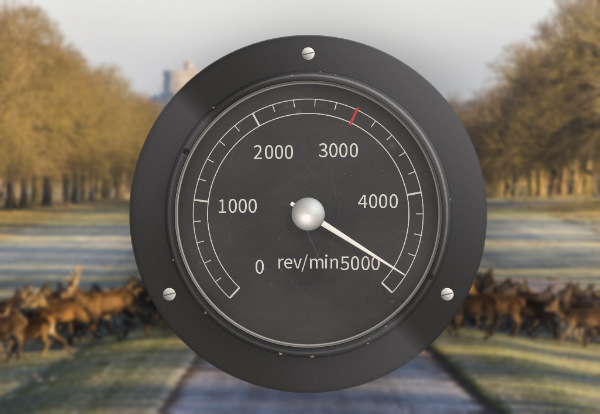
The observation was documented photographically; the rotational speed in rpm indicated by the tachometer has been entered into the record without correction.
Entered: 4800 rpm
